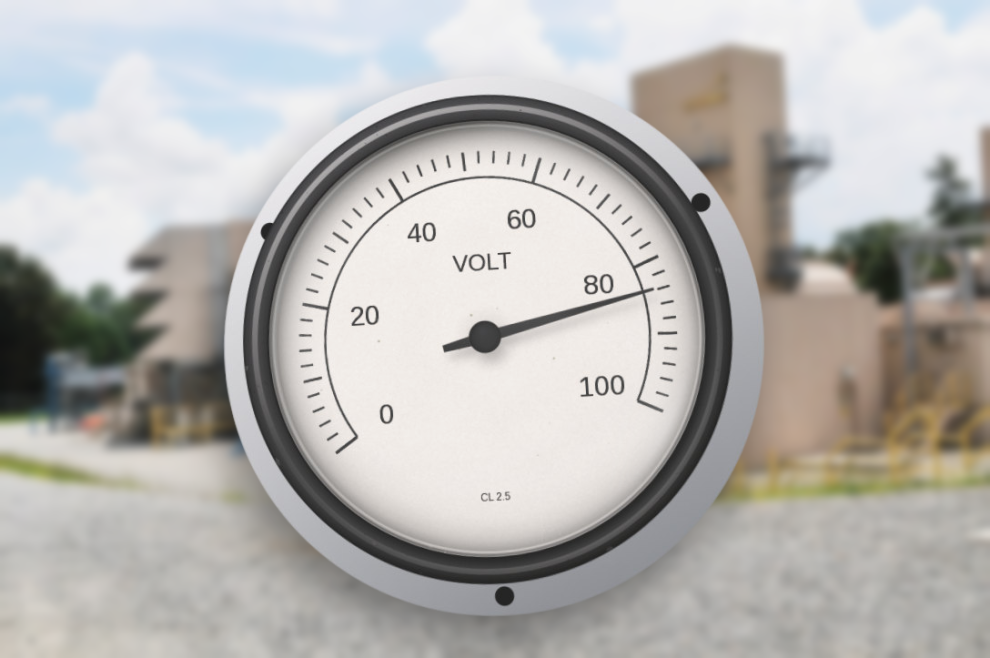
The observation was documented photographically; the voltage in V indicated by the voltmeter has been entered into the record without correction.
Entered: 84 V
